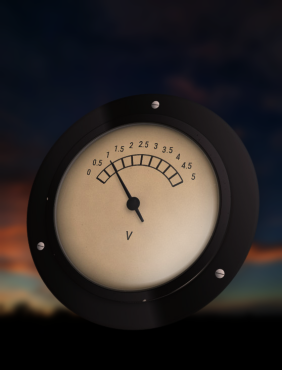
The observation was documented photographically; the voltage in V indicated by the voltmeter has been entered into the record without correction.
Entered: 1 V
